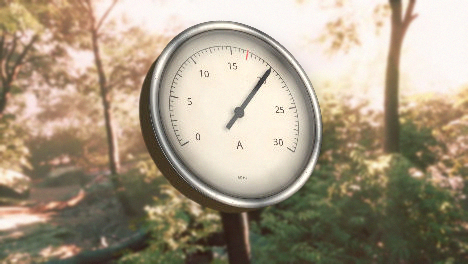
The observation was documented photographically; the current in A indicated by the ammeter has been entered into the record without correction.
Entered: 20 A
